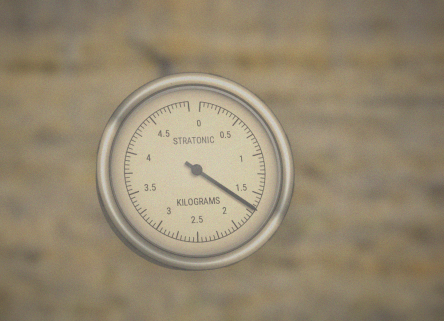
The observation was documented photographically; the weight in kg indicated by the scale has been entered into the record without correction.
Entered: 1.7 kg
